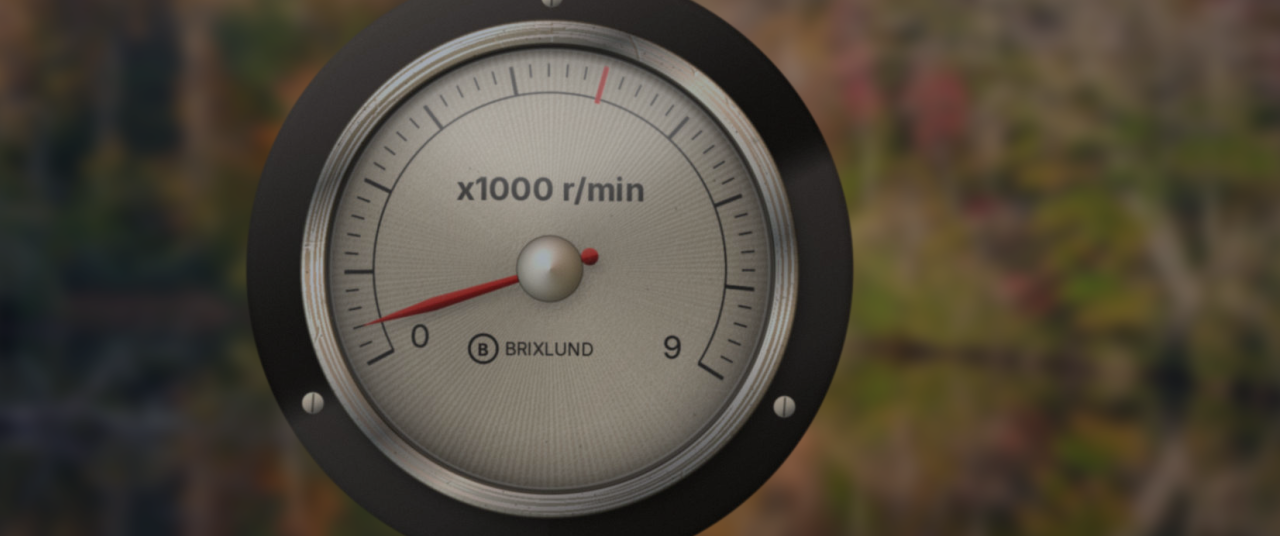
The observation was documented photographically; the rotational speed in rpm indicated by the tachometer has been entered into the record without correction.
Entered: 400 rpm
